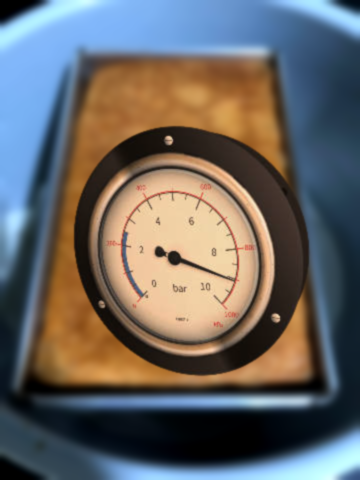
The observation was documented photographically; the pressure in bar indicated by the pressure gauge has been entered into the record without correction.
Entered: 9 bar
